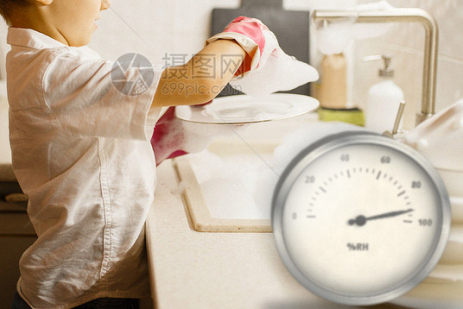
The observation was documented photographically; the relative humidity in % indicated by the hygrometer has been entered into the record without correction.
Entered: 92 %
